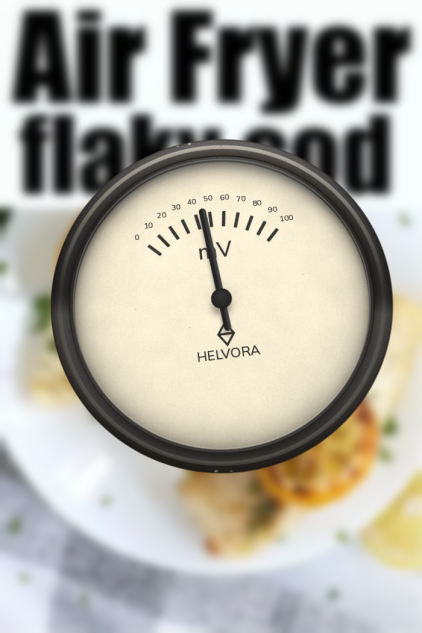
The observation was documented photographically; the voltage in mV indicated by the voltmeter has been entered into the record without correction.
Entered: 45 mV
